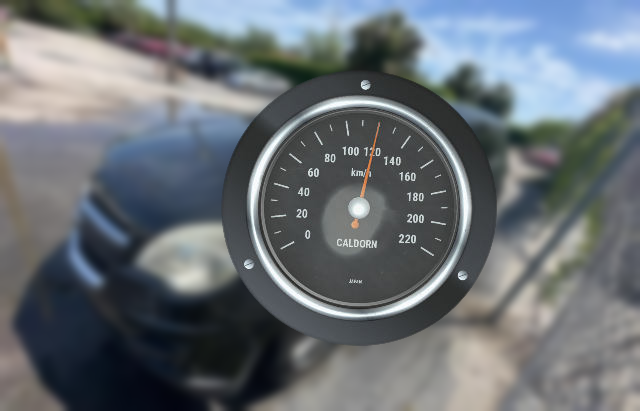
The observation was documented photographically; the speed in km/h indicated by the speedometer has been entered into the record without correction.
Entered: 120 km/h
